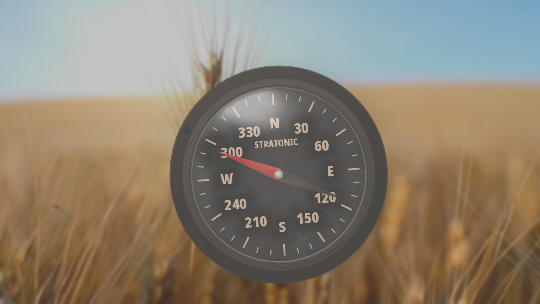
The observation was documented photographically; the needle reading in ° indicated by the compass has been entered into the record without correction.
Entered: 295 °
